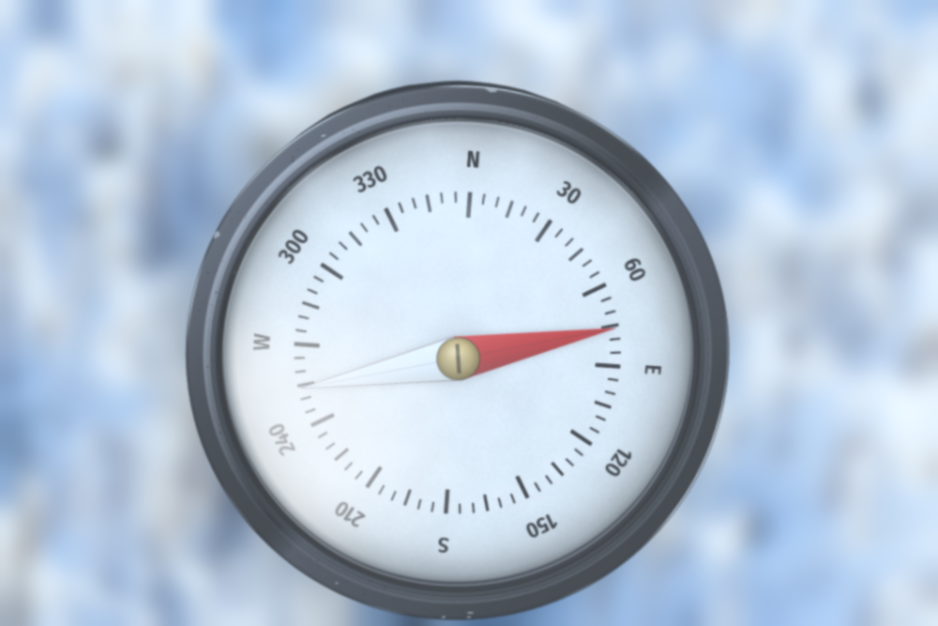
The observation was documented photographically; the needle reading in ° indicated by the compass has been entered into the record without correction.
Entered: 75 °
